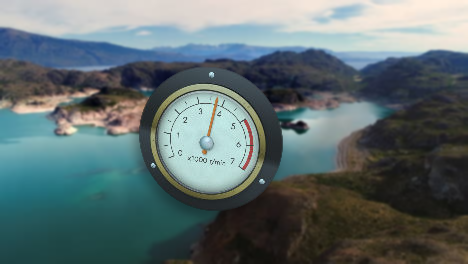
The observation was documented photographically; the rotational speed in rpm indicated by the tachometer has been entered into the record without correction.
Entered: 3750 rpm
